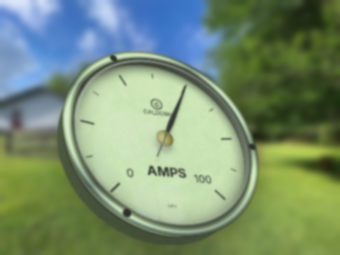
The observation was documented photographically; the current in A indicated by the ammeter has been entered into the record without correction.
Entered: 60 A
